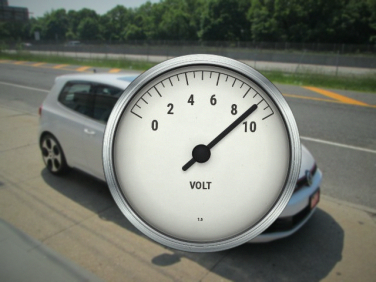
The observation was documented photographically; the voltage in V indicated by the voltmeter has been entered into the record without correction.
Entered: 9 V
